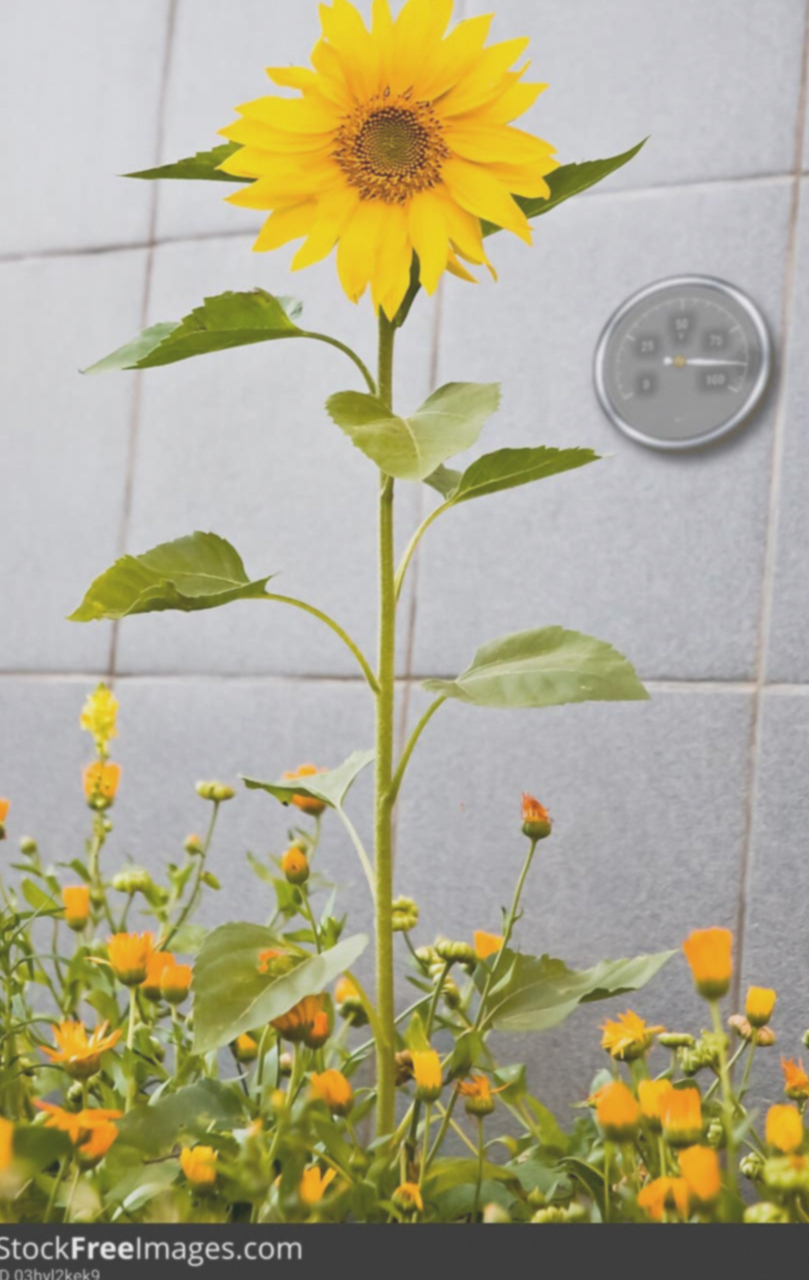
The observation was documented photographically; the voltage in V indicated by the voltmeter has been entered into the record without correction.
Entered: 90 V
